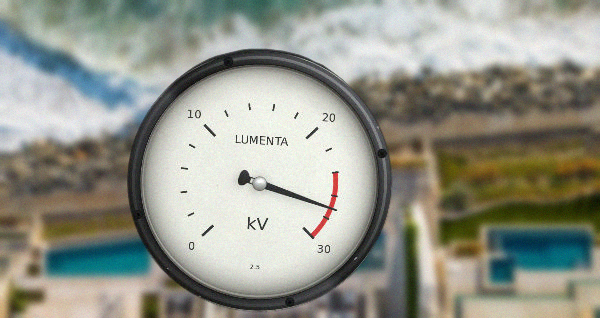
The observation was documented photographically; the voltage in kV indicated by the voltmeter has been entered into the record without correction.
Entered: 27 kV
